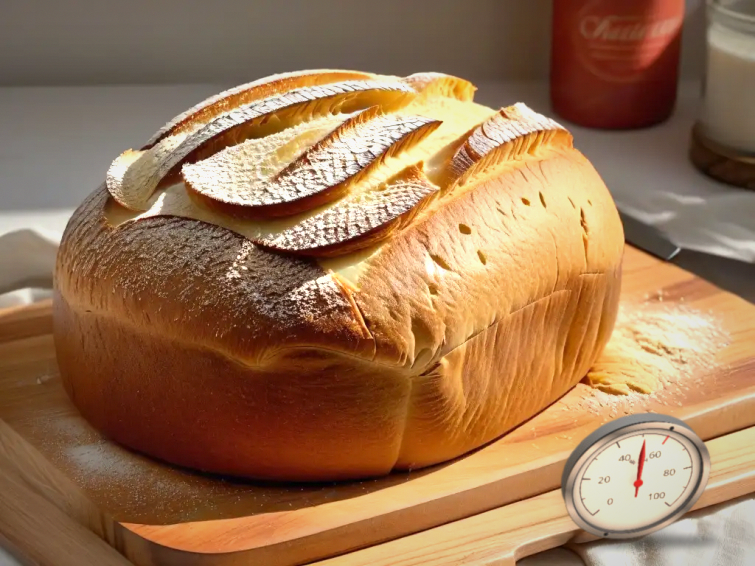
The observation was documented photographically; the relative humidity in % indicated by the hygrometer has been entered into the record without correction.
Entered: 50 %
